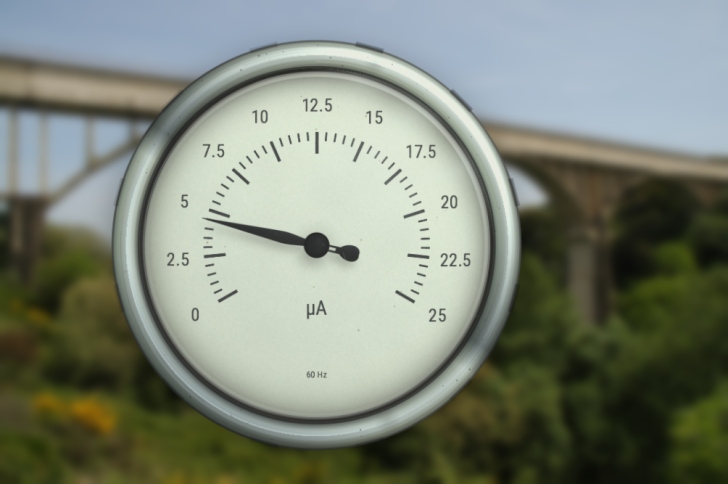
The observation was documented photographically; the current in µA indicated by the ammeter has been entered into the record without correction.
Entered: 4.5 µA
